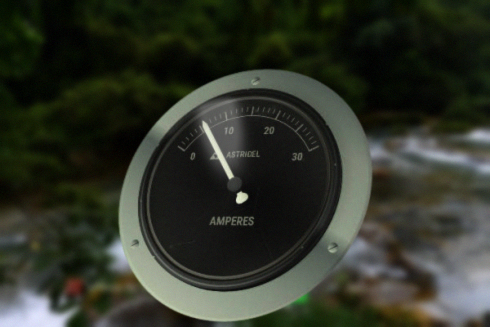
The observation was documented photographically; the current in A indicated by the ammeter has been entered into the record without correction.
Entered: 6 A
